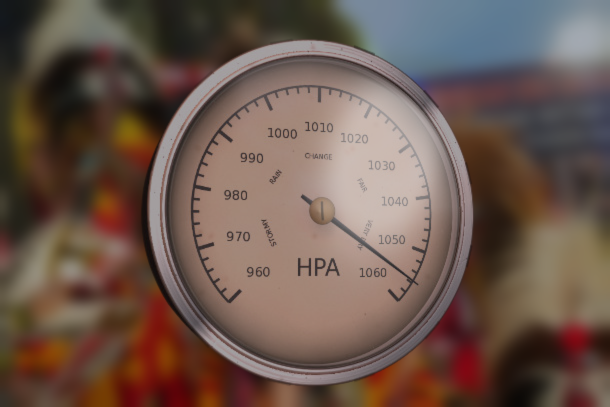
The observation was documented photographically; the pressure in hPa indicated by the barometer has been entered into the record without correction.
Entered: 1056 hPa
